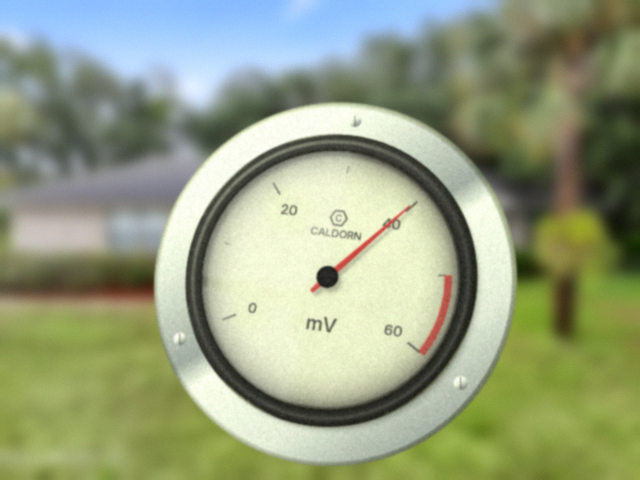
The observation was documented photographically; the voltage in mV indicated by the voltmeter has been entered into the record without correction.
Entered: 40 mV
